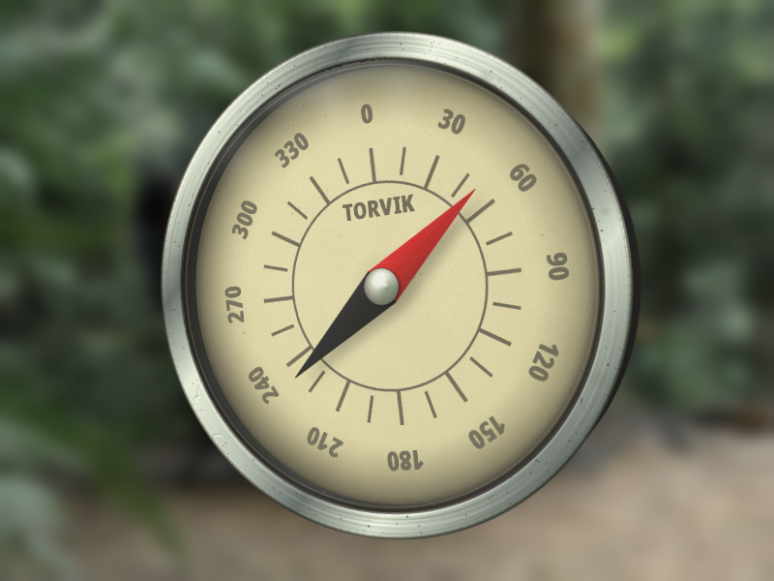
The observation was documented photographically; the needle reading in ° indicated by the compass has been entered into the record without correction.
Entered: 52.5 °
